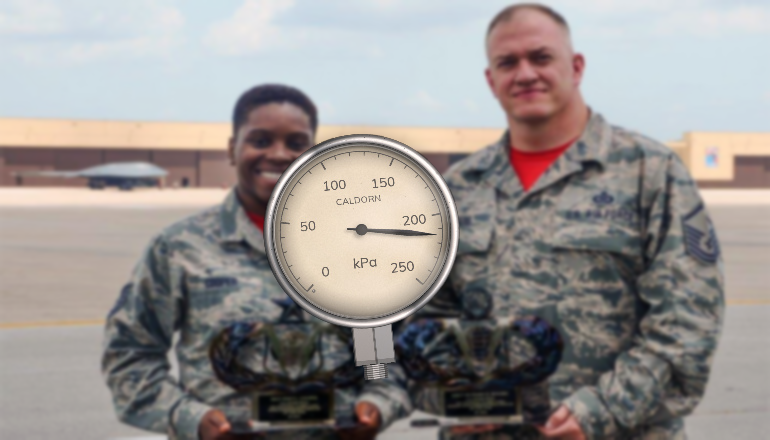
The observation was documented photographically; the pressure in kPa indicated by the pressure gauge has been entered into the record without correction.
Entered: 215 kPa
